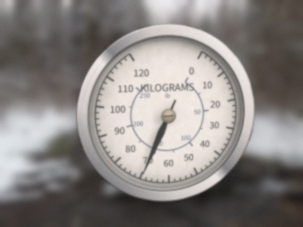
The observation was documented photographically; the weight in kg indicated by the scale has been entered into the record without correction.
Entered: 70 kg
